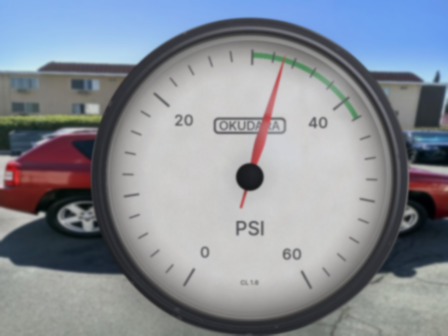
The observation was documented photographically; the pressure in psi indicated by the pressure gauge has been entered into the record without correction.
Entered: 33 psi
